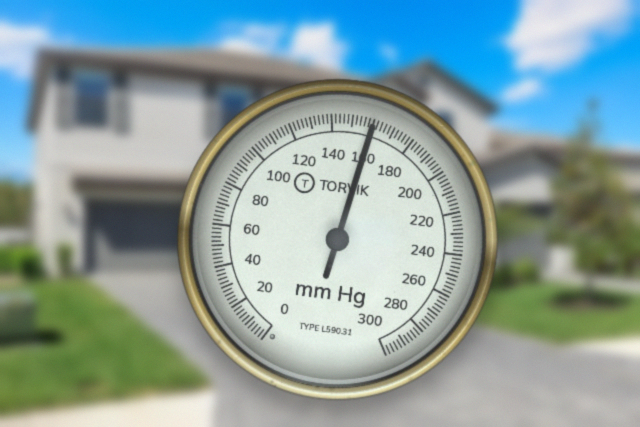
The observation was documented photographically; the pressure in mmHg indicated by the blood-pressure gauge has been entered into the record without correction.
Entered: 160 mmHg
